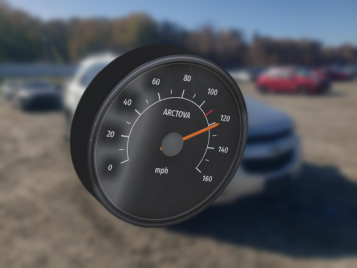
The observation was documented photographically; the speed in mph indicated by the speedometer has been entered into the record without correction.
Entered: 120 mph
